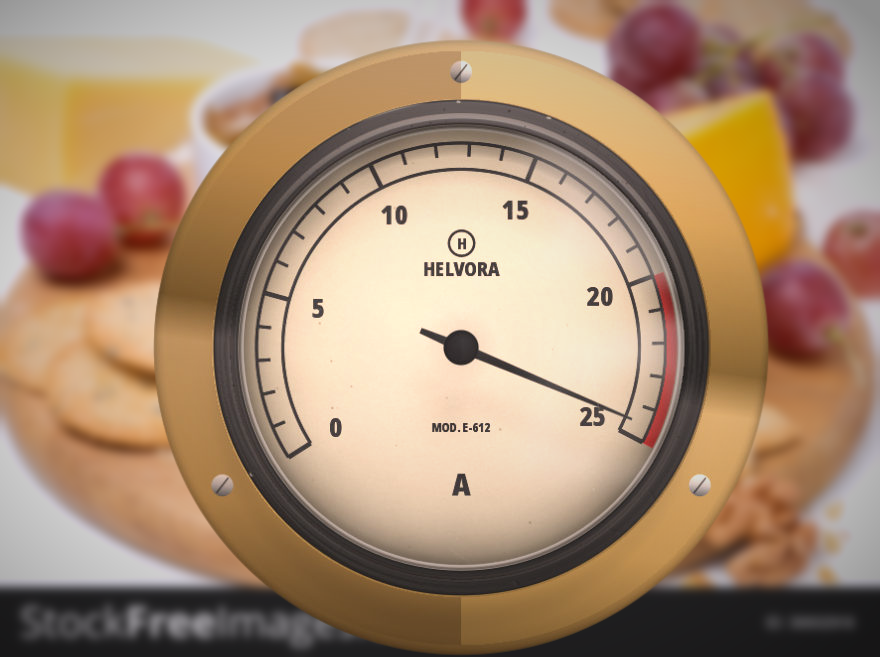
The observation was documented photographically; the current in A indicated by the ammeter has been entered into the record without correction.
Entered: 24.5 A
